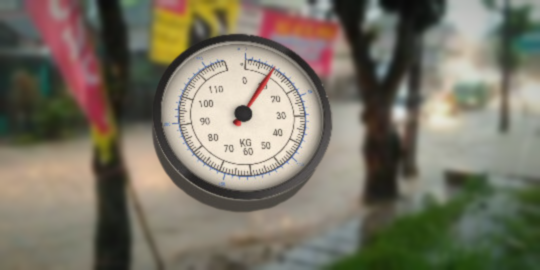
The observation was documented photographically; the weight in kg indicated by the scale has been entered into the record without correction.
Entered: 10 kg
